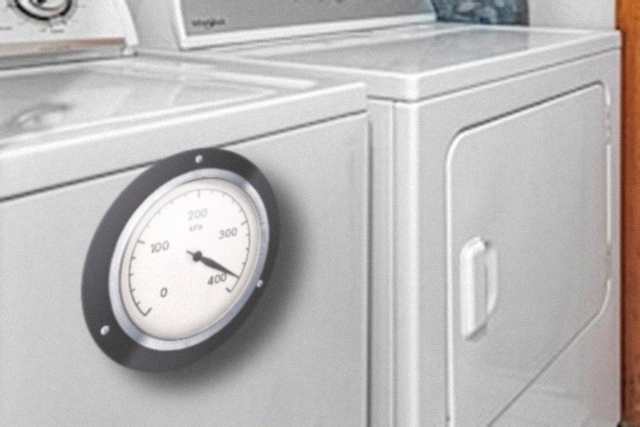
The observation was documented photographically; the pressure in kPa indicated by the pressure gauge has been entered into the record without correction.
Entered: 380 kPa
